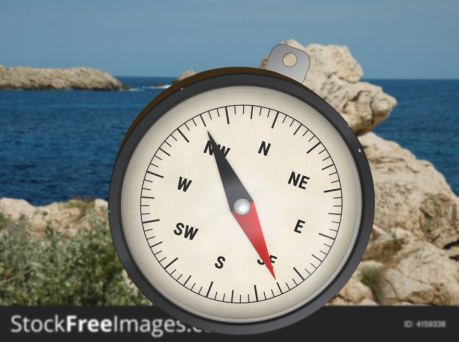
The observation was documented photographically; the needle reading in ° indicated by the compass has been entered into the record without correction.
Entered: 135 °
